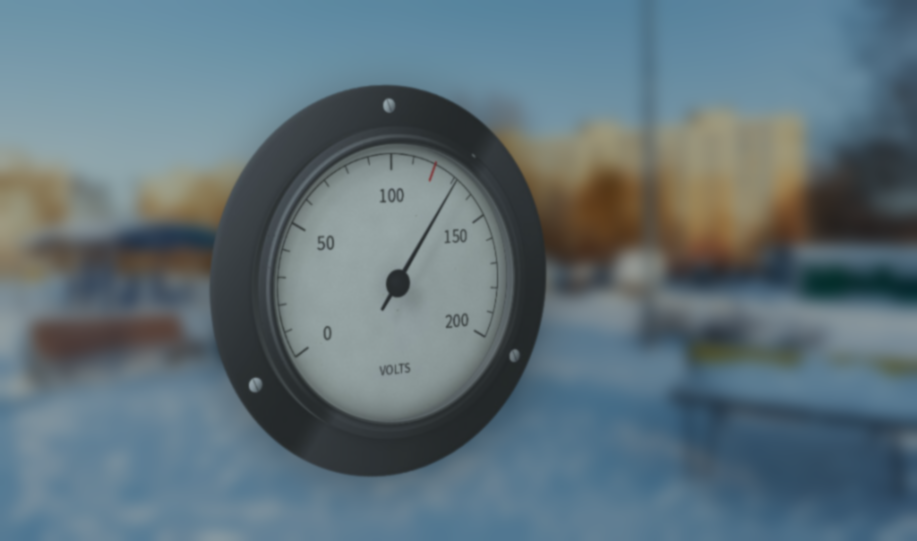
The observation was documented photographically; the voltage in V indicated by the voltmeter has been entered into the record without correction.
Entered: 130 V
